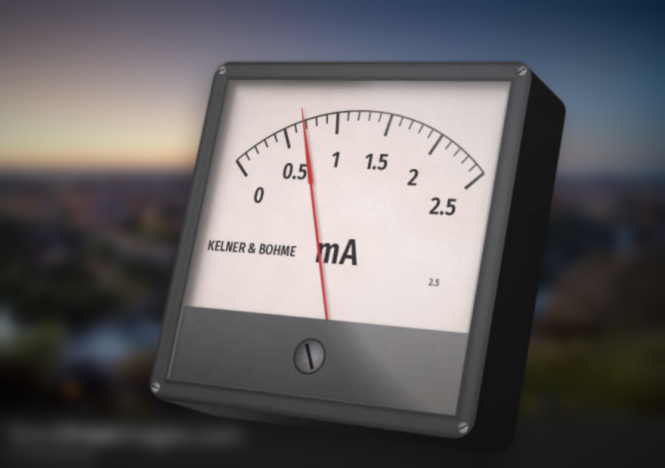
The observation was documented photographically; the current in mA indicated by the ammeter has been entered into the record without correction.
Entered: 0.7 mA
